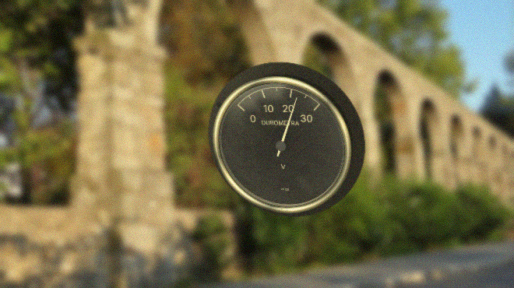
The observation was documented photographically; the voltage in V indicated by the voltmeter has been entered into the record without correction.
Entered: 22.5 V
